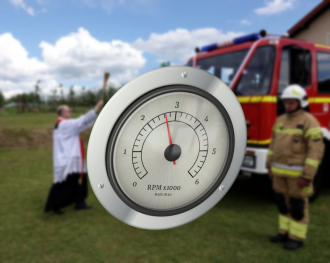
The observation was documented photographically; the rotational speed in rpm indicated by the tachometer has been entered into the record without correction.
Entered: 2600 rpm
